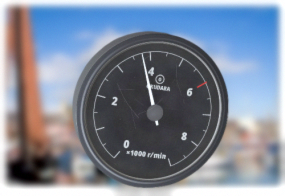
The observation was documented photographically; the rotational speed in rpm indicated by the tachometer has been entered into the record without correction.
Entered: 3750 rpm
